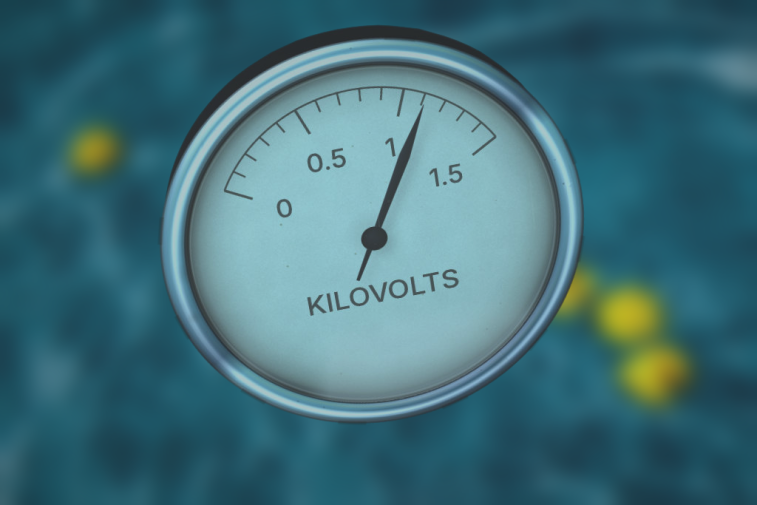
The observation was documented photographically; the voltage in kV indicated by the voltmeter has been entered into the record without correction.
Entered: 1.1 kV
